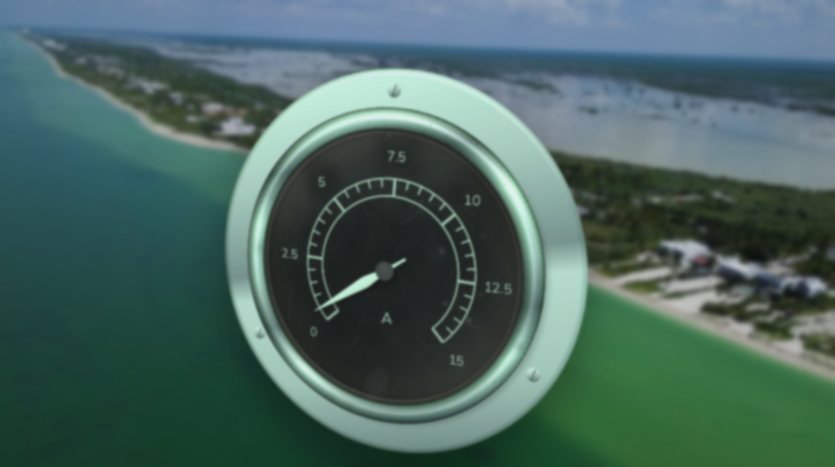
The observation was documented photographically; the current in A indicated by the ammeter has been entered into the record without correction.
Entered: 0.5 A
